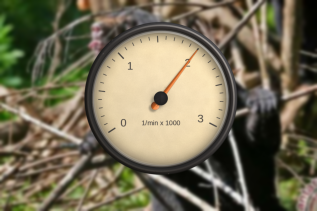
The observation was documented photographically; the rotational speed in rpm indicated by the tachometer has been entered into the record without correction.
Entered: 2000 rpm
